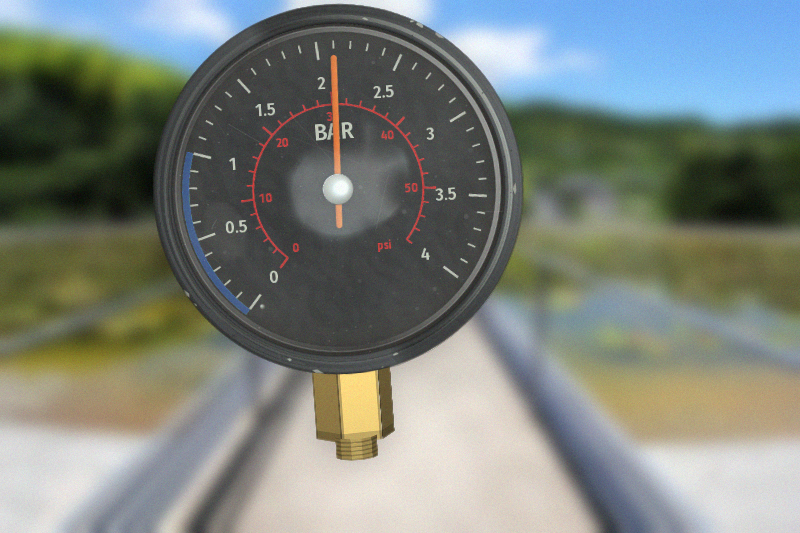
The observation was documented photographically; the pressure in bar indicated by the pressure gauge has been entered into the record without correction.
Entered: 2.1 bar
